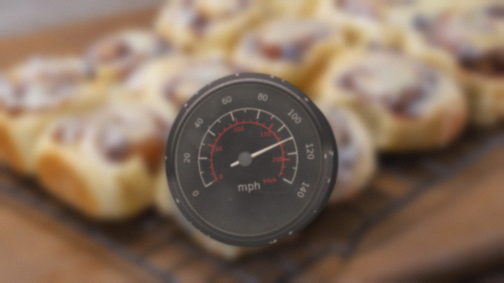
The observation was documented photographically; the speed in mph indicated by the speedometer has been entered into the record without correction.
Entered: 110 mph
